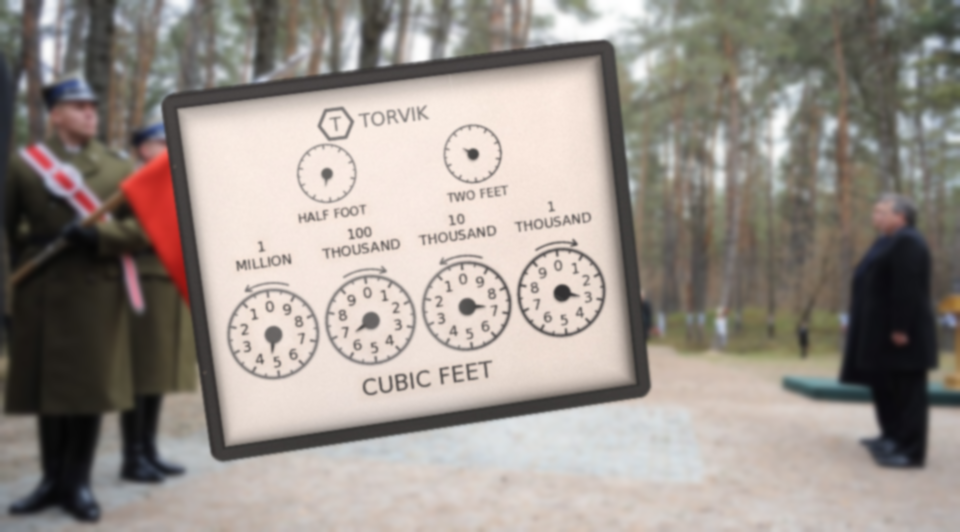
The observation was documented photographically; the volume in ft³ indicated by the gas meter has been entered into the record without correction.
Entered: 467300 ft³
